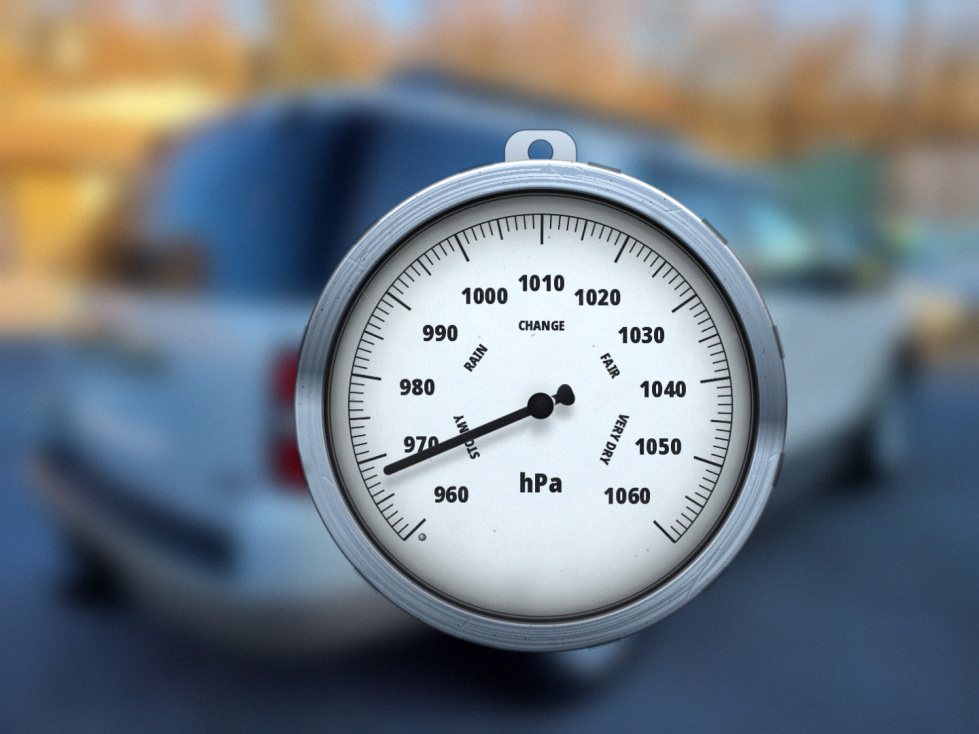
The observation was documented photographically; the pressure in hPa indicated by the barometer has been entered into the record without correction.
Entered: 968 hPa
